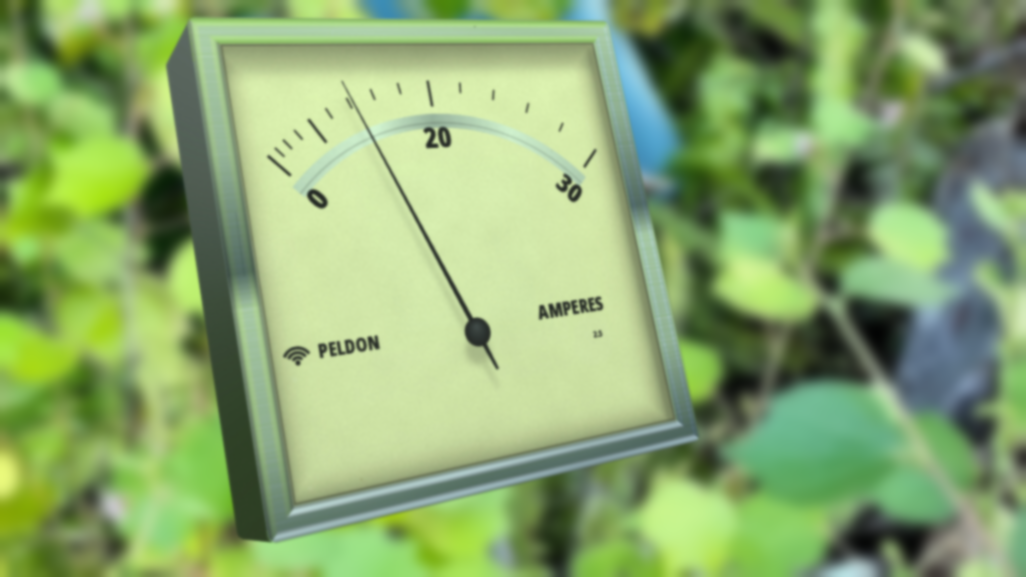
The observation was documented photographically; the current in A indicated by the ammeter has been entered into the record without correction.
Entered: 14 A
